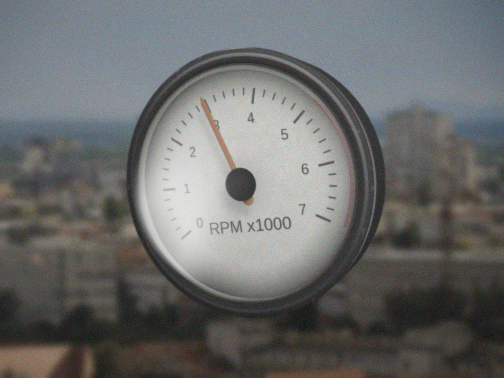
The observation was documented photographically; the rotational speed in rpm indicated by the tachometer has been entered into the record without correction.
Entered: 3000 rpm
